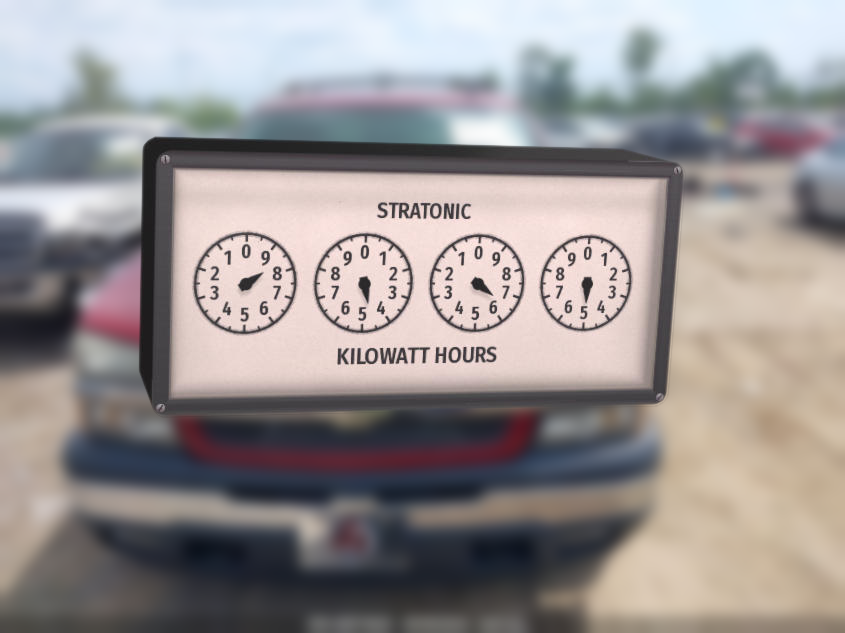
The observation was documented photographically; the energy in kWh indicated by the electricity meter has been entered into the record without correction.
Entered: 8465 kWh
